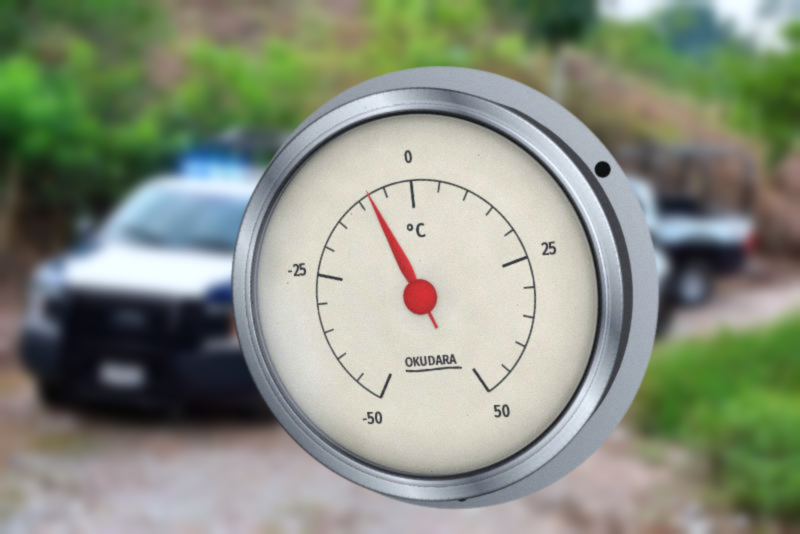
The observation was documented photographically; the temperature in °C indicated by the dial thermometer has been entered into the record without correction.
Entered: -7.5 °C
